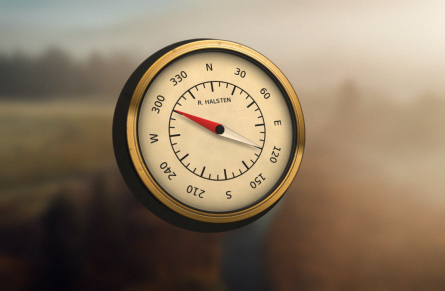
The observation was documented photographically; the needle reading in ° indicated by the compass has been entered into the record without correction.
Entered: 300 °
